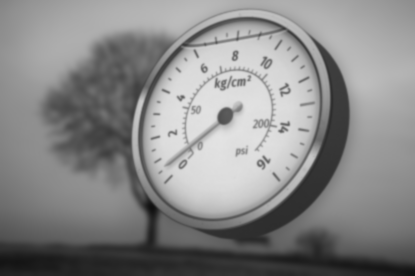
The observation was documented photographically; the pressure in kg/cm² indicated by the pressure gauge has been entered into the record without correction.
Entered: 0.5 kg/cm²
